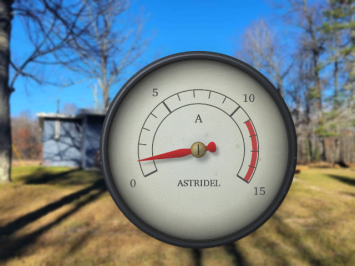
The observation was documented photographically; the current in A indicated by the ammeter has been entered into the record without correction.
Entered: 1 A
